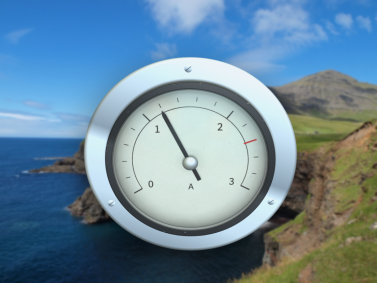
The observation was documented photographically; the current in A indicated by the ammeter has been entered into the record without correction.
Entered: 1.2 A
